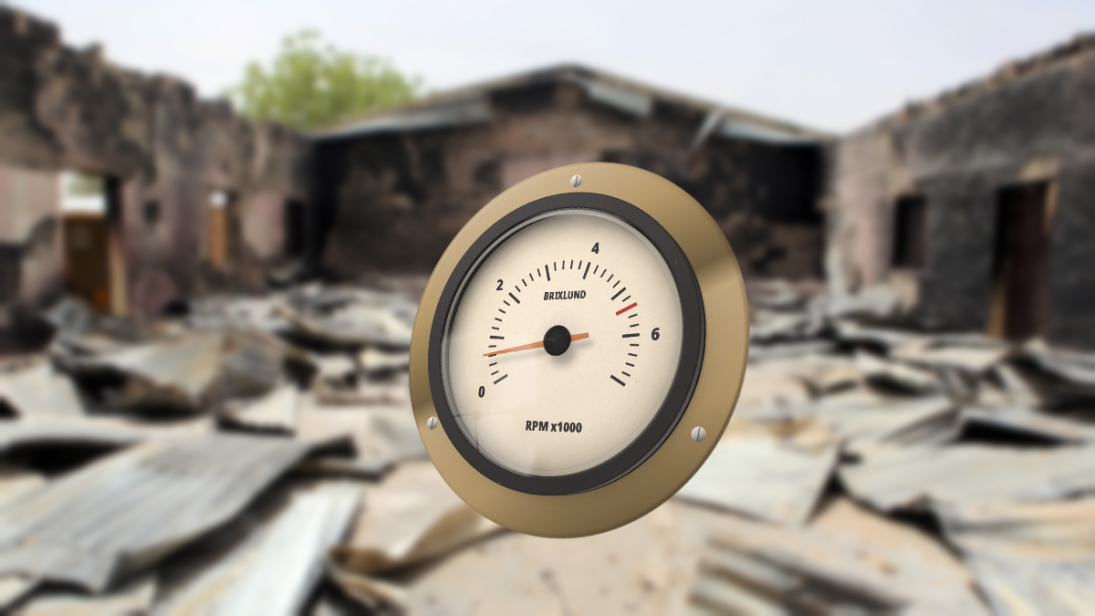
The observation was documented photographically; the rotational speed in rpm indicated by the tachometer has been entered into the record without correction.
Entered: 600 rpm
